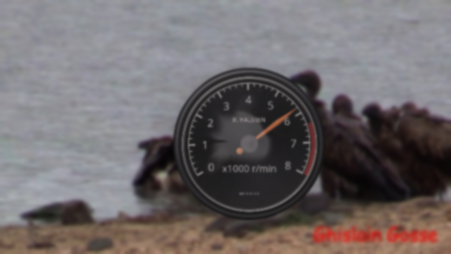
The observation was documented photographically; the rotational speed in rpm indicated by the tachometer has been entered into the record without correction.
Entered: 5800 rpm
